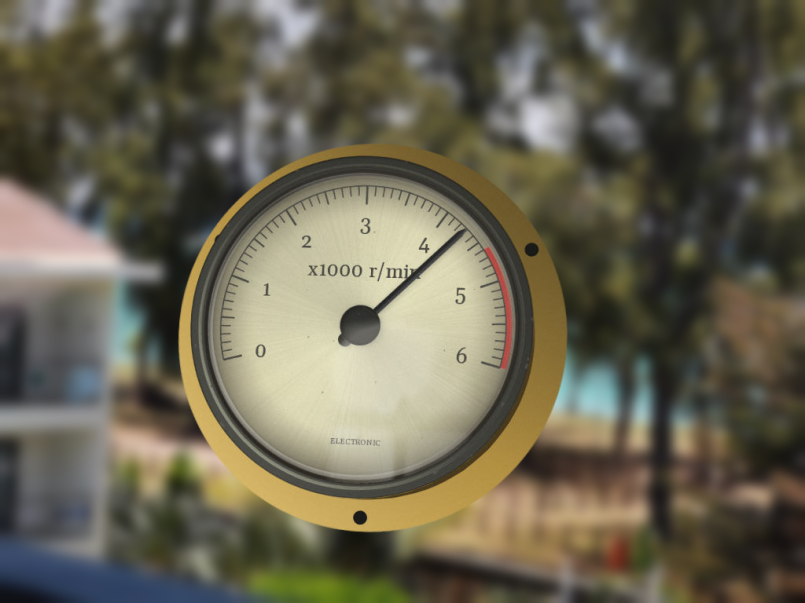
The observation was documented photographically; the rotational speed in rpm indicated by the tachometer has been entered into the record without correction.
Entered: 4300 rpm
